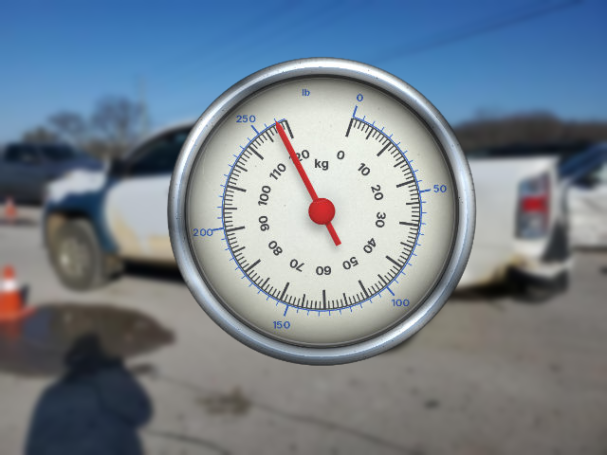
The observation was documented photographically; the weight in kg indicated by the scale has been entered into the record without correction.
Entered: 118 kg
